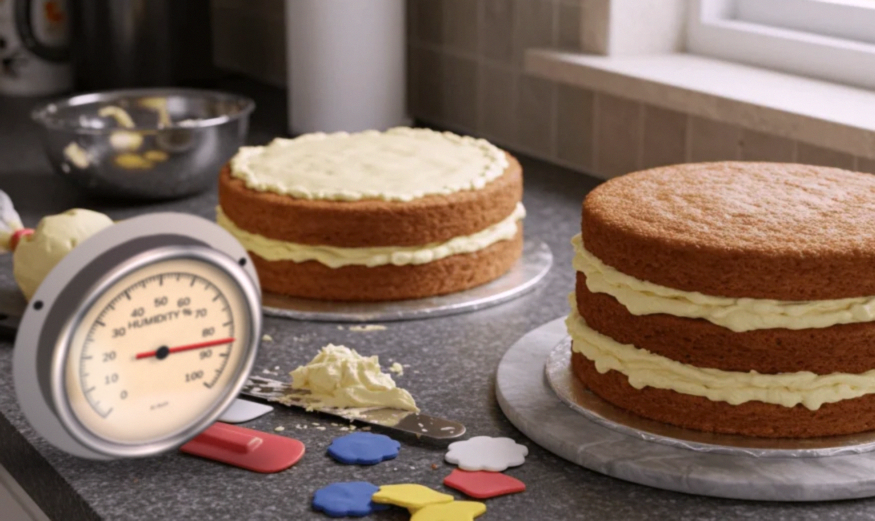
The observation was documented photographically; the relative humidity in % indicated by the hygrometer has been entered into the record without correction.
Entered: 85 %
